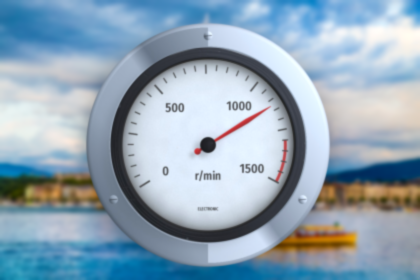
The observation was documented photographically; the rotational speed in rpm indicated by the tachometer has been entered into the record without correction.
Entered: 1125 rpm
